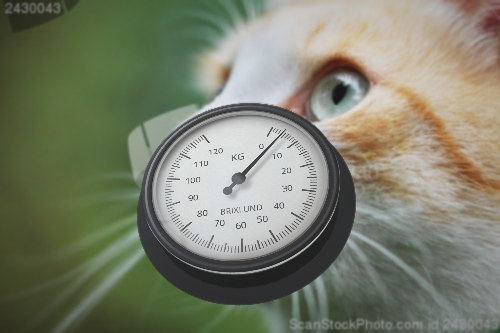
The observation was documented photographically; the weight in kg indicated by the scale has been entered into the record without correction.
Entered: 5 kg
